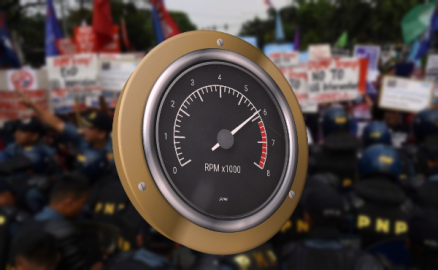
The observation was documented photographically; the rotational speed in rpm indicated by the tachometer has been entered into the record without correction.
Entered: 5800 rpm
